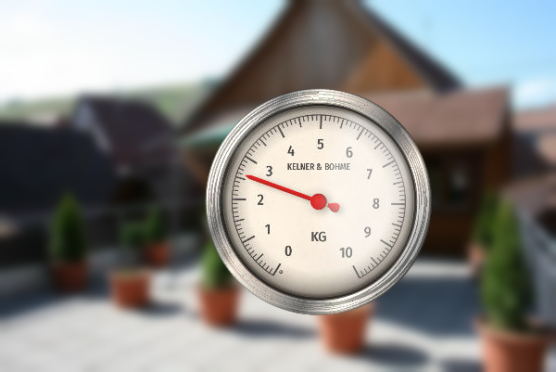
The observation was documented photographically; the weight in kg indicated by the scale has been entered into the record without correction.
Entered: 2.6 kg
